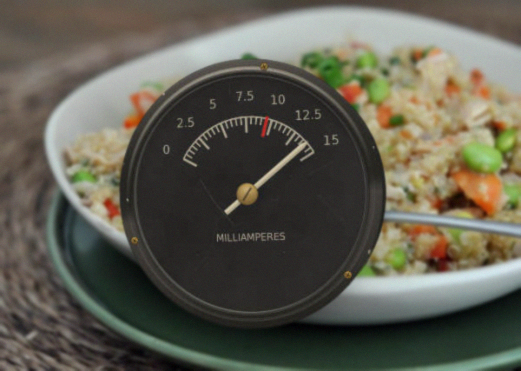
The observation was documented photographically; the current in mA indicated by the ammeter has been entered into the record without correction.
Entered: 14 mA
